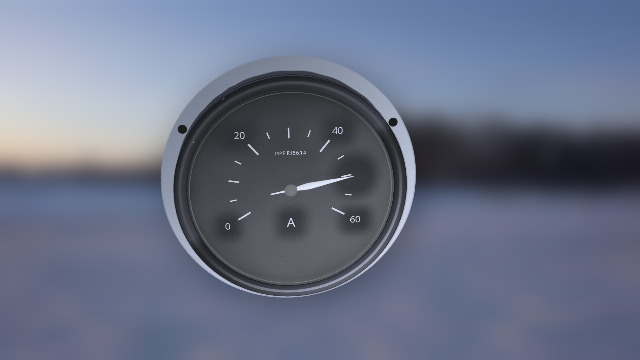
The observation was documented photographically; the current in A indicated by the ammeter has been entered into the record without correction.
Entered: 50 A
